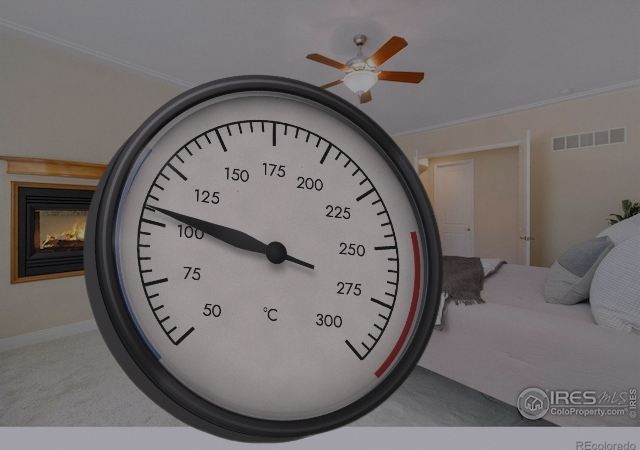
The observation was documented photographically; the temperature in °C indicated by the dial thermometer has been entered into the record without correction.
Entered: 105 °C
